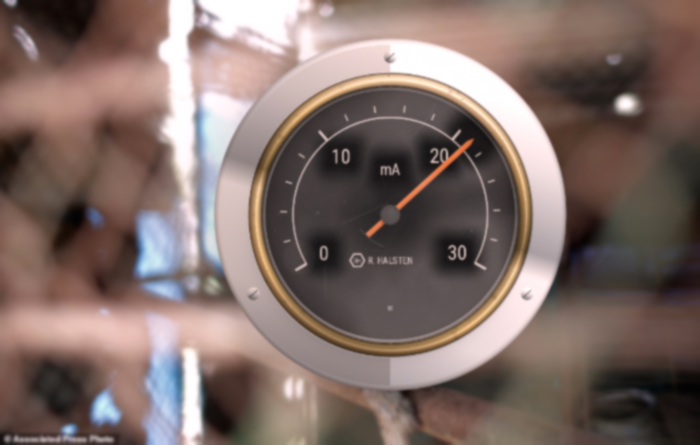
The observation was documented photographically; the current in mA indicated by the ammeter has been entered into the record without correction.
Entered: 21 mA
